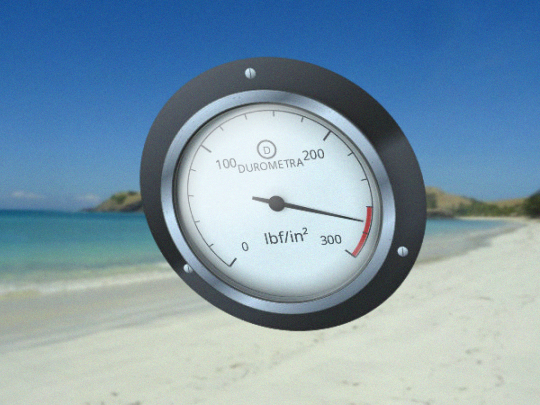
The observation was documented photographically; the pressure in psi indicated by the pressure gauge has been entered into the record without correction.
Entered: 270 psi
